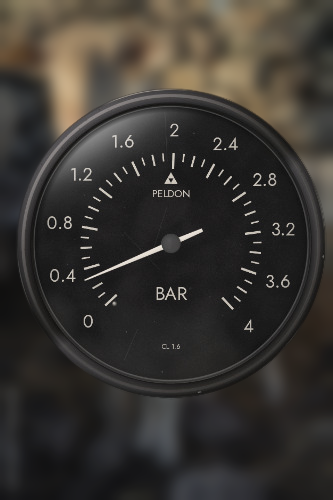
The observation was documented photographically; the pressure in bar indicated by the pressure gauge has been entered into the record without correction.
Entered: 0.3 bar
